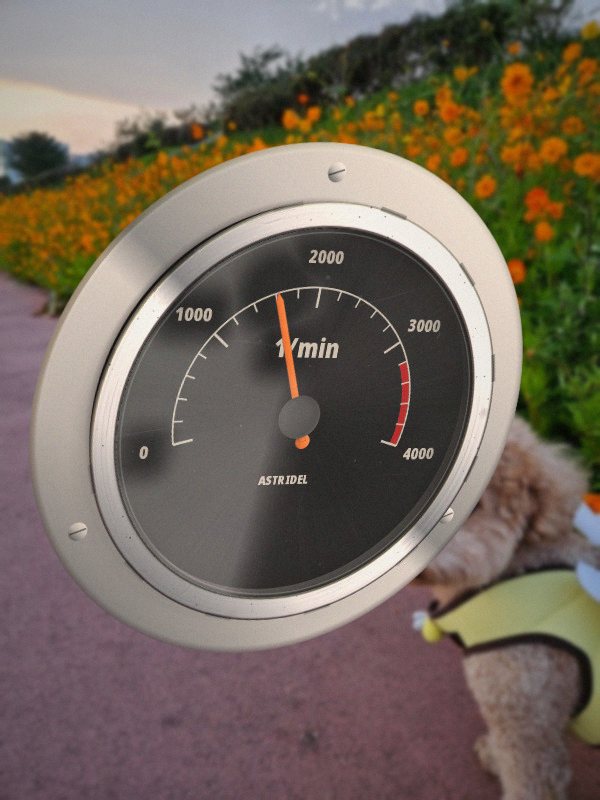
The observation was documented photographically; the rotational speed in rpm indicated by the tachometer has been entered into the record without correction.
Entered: 1600 rpm
